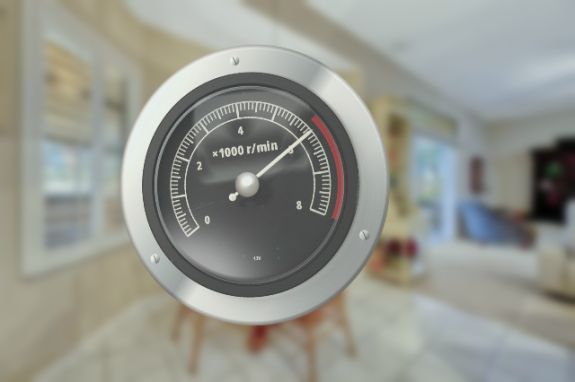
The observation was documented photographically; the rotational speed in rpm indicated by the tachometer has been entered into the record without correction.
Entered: 6000 rpm
